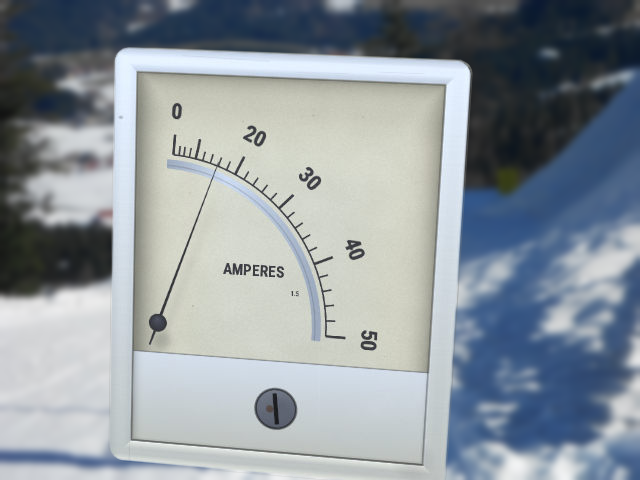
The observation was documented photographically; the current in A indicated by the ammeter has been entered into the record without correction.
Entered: 16 A
